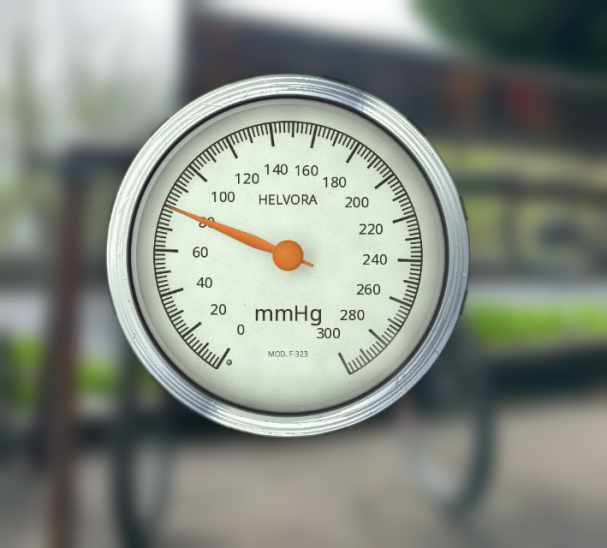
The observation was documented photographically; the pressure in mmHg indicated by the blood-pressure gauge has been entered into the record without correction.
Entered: 80 mmHg
